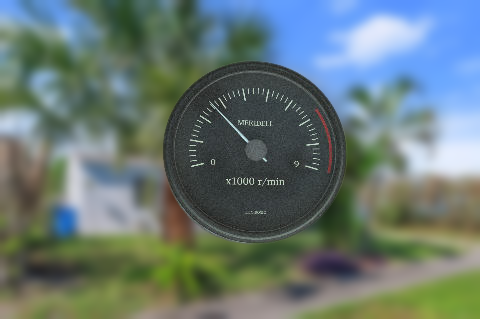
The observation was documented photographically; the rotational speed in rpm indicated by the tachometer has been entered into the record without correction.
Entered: 2600 rpm
